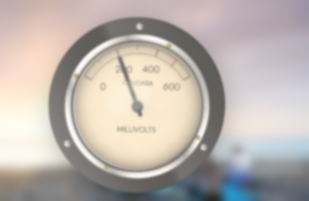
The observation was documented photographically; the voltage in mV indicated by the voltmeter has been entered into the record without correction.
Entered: 200 mV
